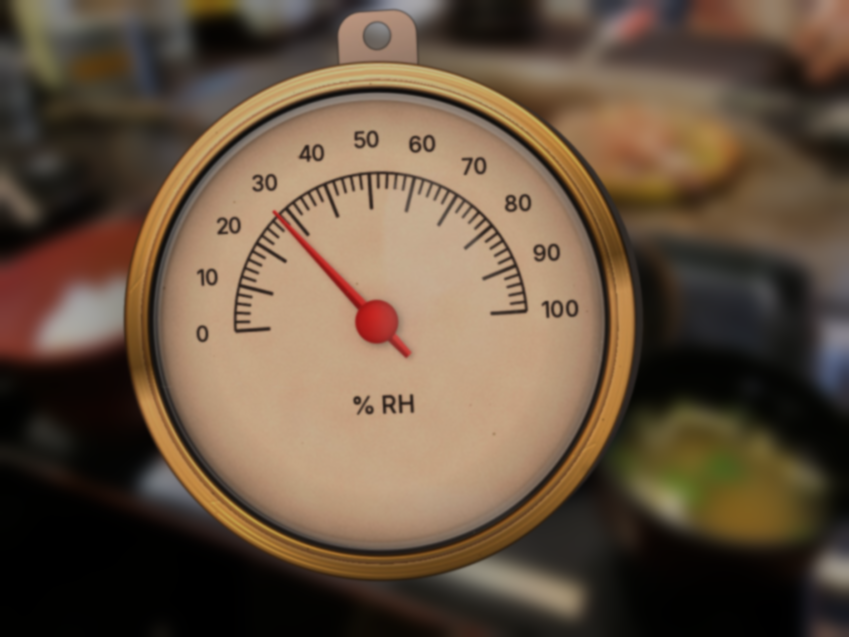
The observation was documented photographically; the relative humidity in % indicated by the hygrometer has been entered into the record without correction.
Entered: 28 %
